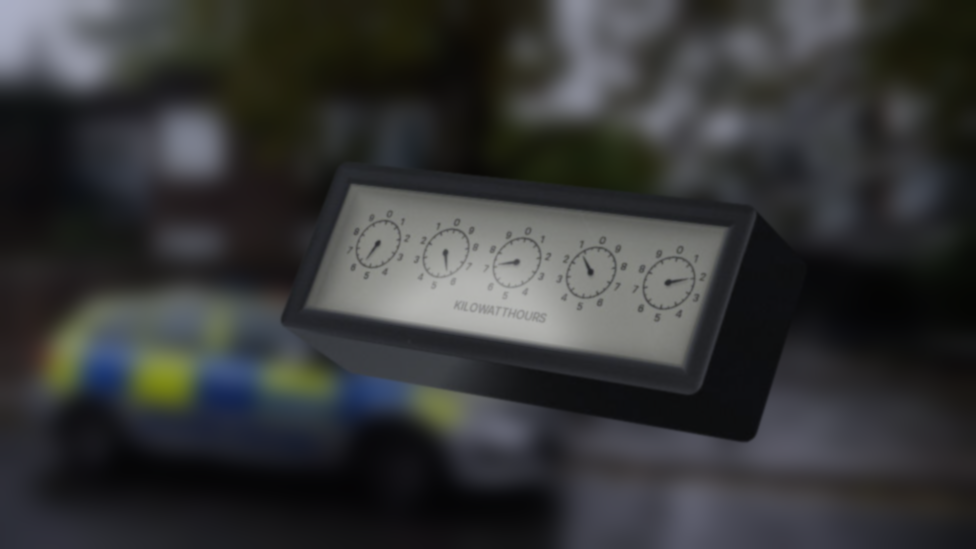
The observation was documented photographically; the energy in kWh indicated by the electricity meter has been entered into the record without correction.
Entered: 55712 kWh
